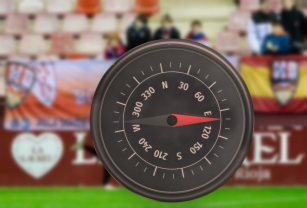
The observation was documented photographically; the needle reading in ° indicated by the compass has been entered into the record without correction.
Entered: 100 °
